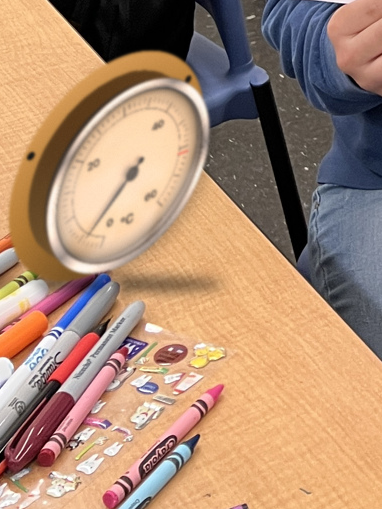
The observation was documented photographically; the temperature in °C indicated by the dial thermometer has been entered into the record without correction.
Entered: 5 °C
